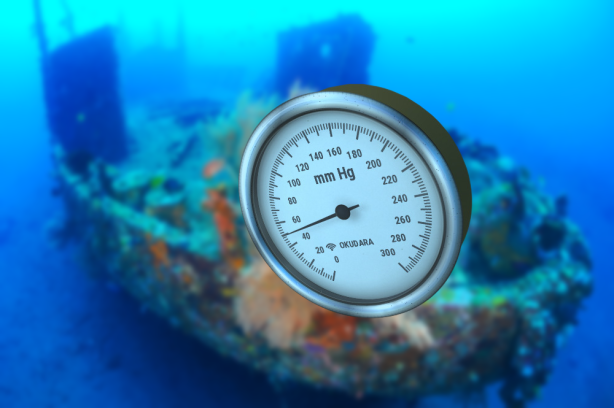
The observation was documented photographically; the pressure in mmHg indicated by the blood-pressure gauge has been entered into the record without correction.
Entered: 50 mmHg
